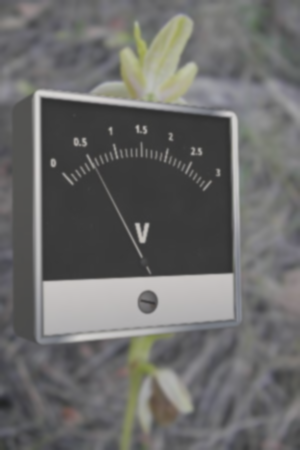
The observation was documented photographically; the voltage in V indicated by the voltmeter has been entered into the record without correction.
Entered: 0.5 V
